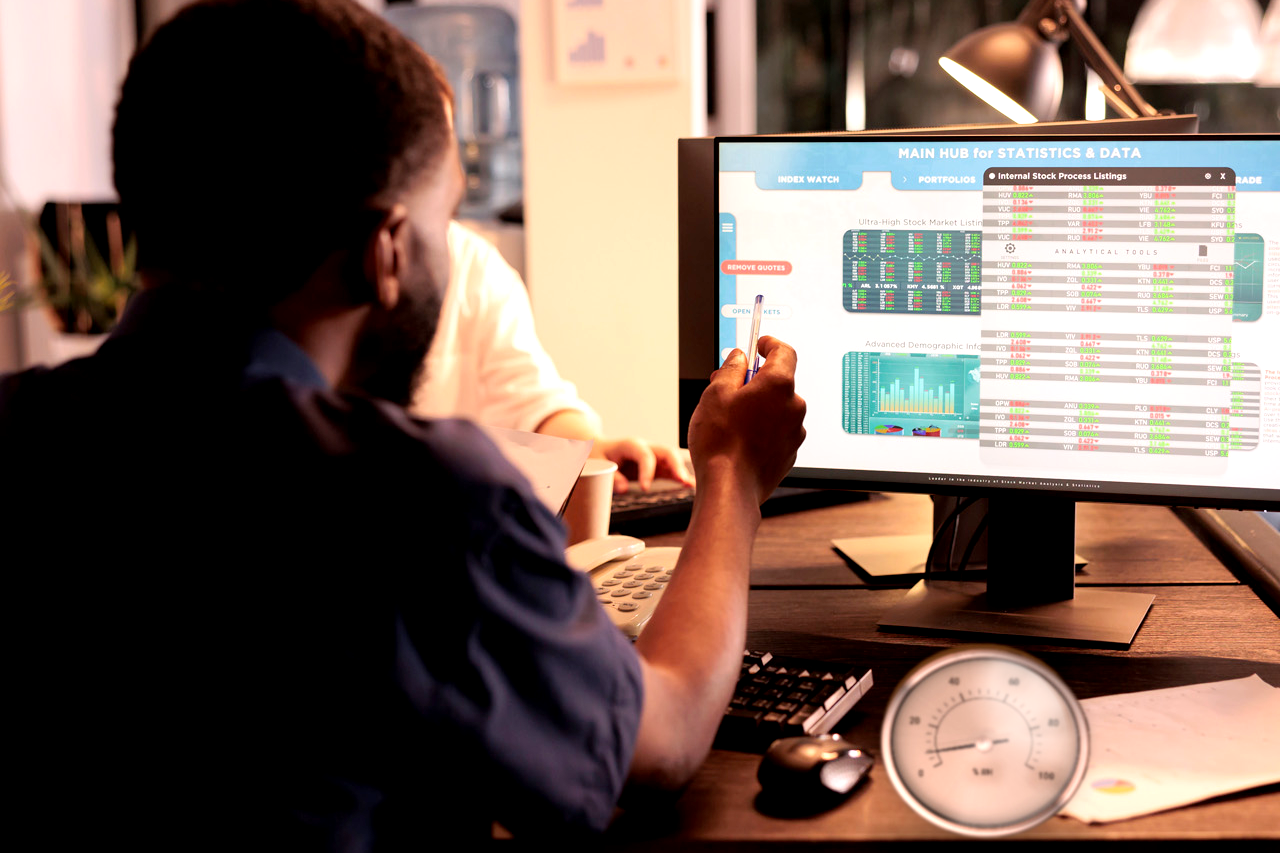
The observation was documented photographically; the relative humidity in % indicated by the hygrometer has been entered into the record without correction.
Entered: 8 %
